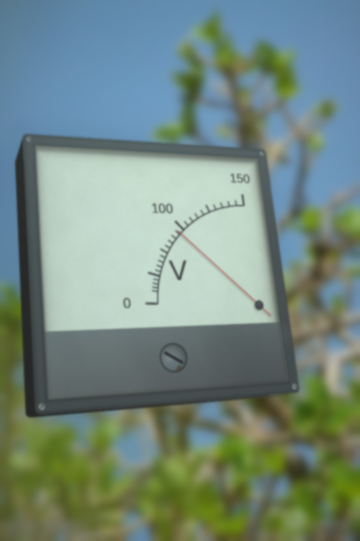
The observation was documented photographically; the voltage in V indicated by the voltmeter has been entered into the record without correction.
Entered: 95 V
